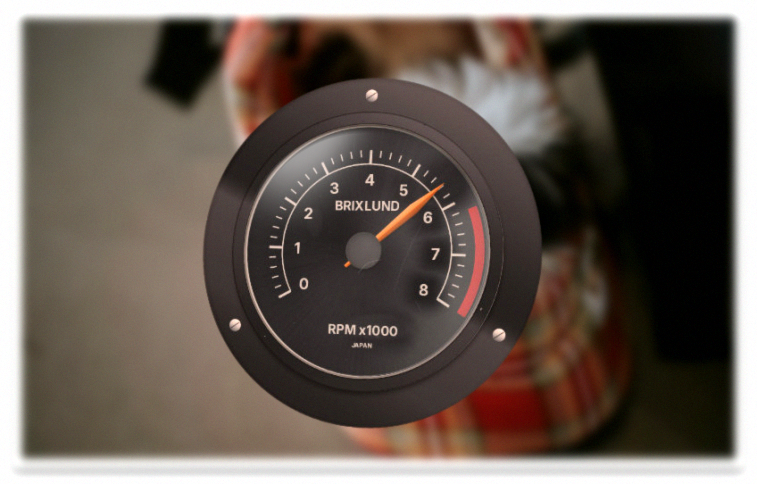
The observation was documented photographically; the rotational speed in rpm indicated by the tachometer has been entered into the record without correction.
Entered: 5600 rpm
